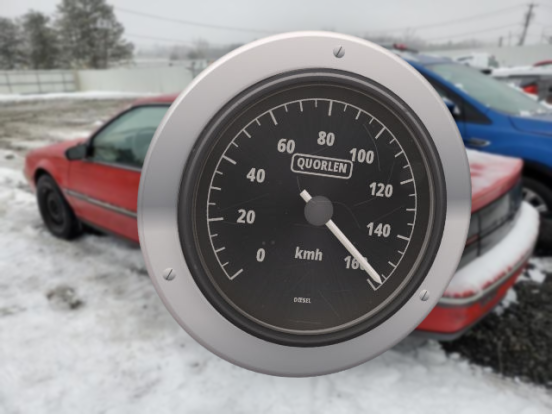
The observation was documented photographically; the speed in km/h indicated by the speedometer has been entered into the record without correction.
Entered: 157.5 km/h
